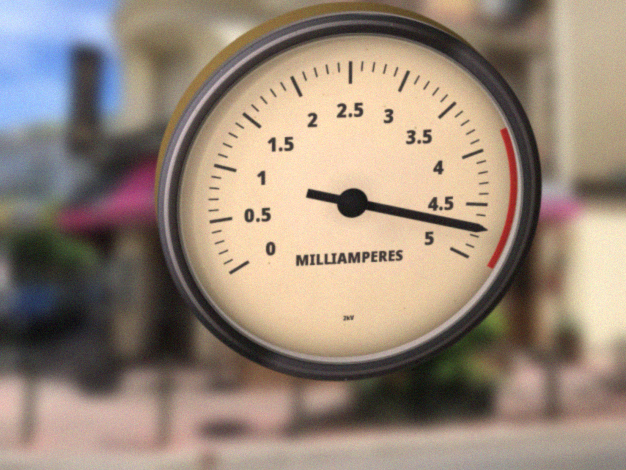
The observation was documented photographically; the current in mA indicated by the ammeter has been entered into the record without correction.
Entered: 4.7 mA
